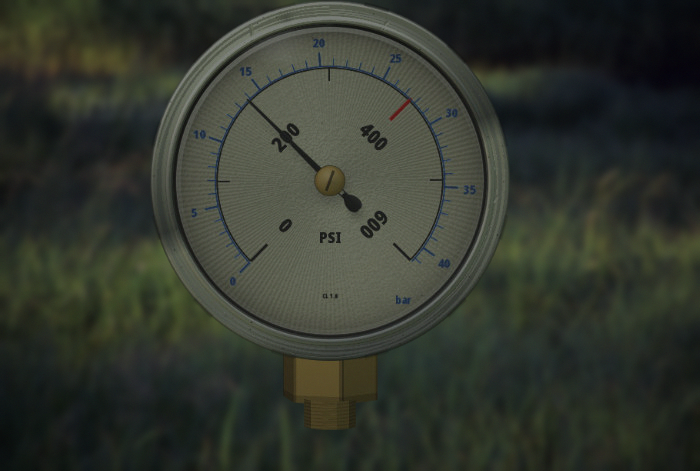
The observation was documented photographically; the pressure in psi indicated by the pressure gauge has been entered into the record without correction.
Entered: 200 psi
